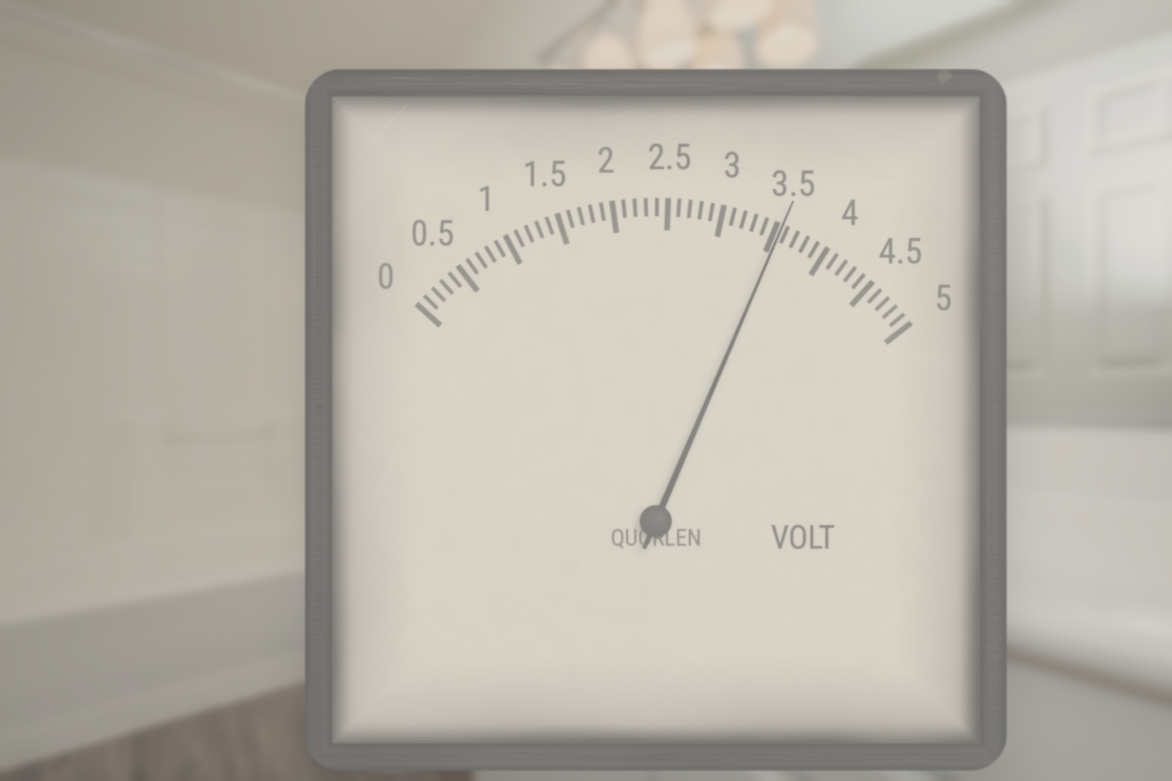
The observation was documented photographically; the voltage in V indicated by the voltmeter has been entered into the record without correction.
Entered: 3.55 V
